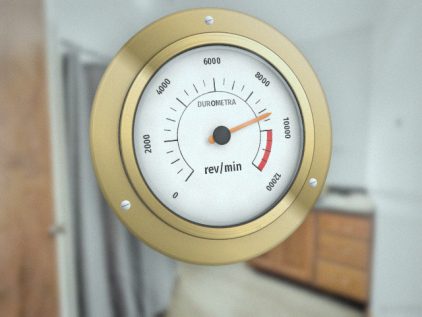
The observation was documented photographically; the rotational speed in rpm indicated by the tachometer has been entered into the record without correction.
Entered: 9250 rpm
